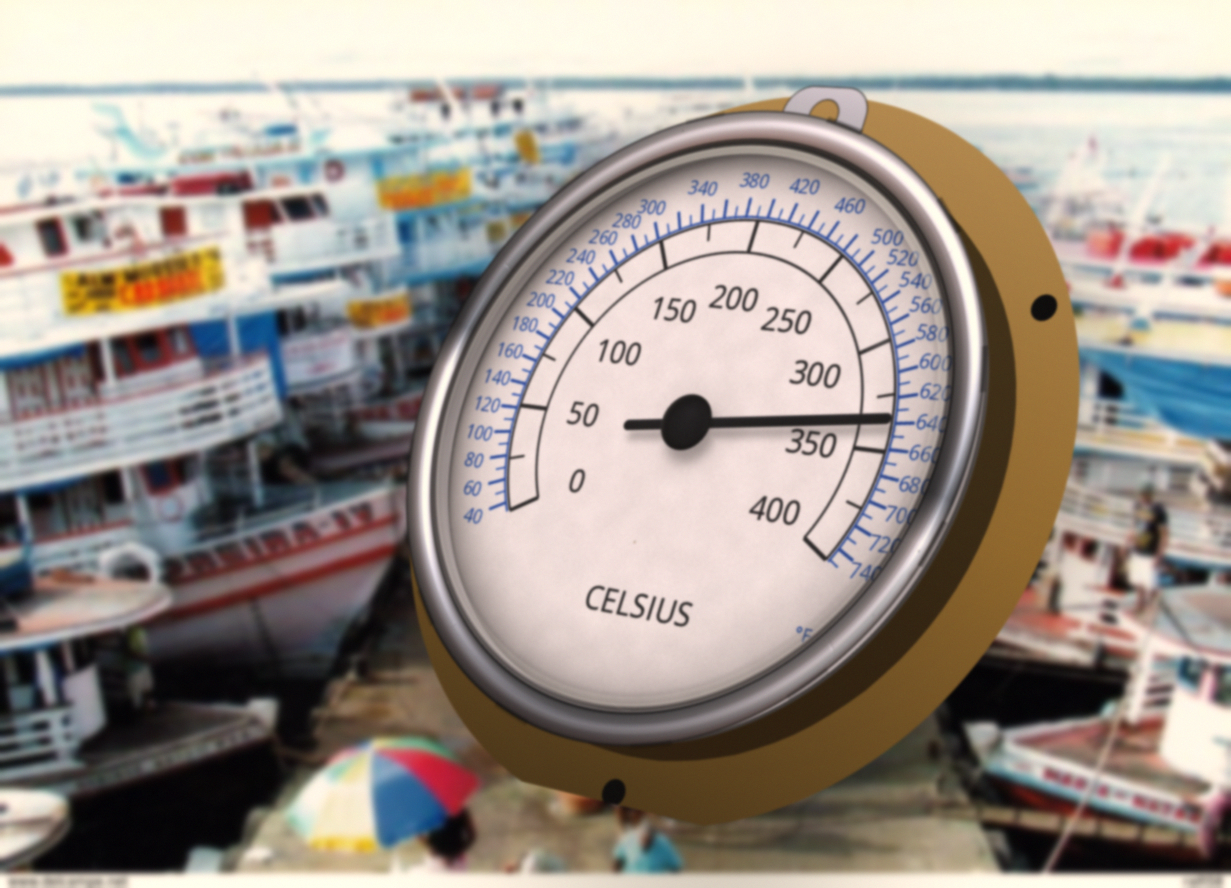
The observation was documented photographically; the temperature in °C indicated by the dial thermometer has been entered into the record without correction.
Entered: 337.5 °C
